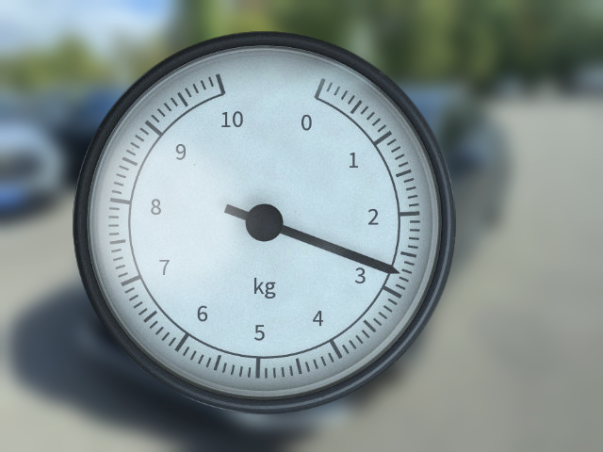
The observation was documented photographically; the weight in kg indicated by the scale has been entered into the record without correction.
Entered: 2.75 kg
